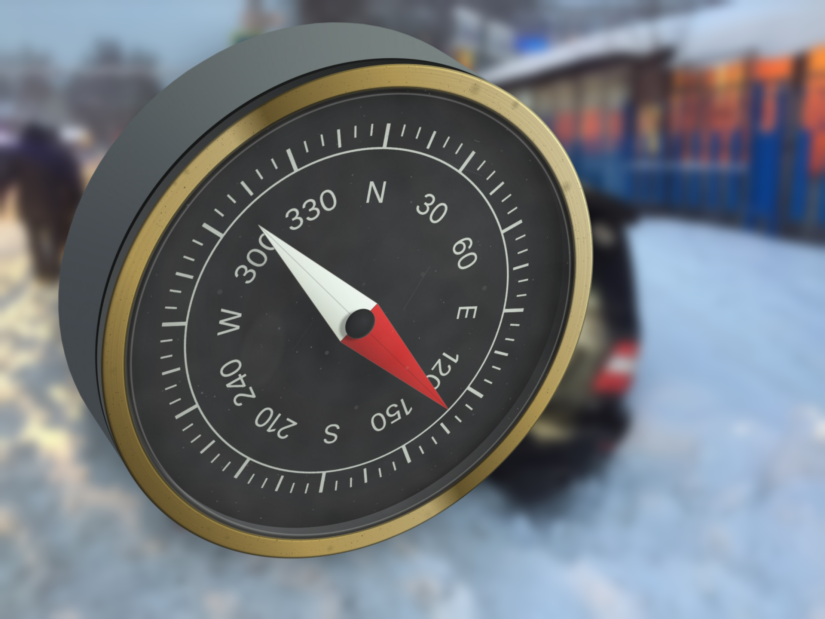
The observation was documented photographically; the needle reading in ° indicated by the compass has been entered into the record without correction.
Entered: 130 °
